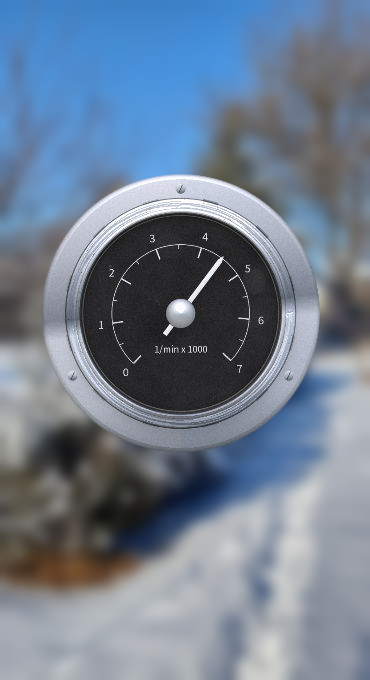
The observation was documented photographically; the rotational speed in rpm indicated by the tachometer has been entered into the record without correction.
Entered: 4500 rpm
